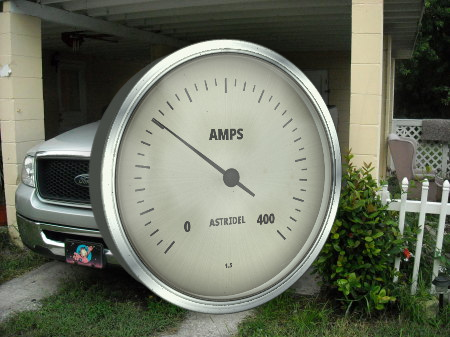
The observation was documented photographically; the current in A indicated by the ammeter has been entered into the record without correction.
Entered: 120 A
